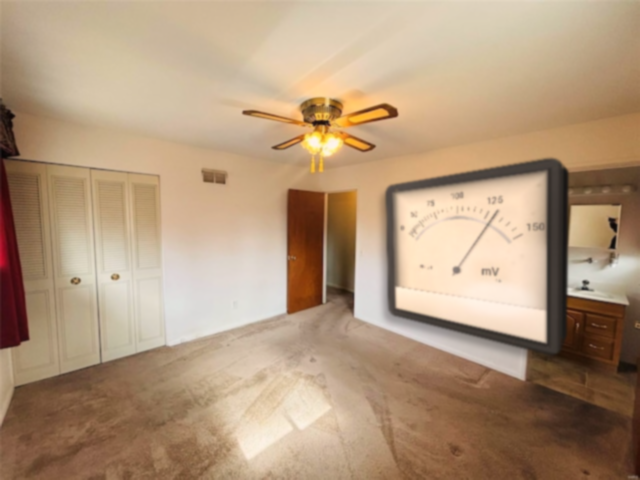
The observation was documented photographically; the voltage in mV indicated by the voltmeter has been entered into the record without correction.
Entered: 130 mV
